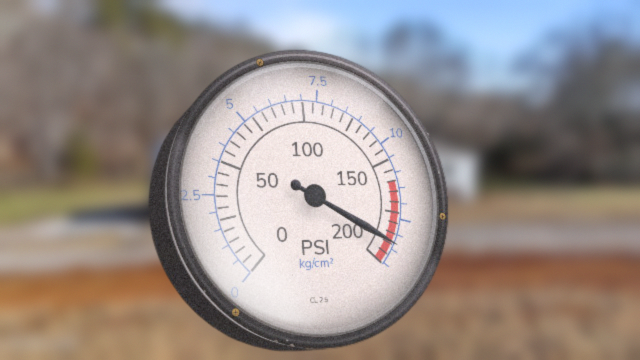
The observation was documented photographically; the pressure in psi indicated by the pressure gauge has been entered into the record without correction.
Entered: 190 psi
